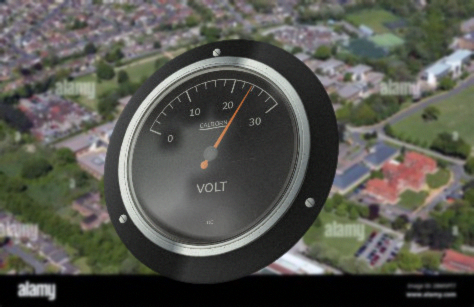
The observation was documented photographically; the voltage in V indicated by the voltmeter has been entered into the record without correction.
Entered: 24 V
